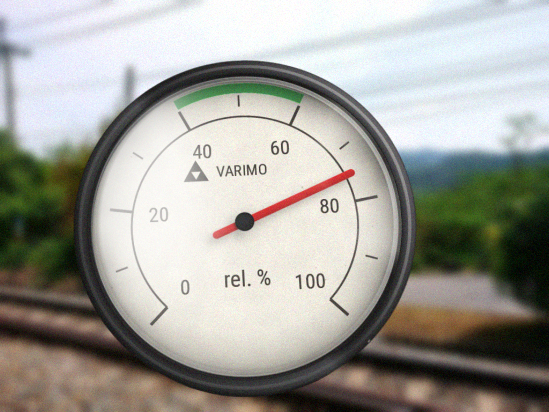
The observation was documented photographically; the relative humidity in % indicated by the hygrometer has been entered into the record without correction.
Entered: 75 %
